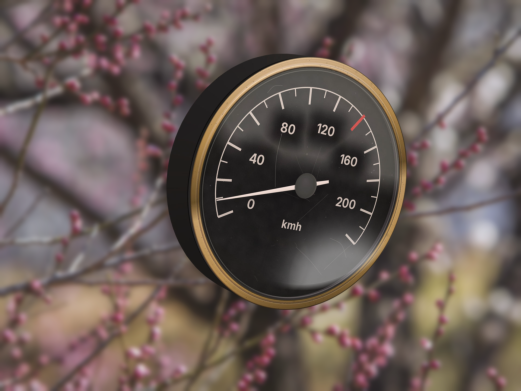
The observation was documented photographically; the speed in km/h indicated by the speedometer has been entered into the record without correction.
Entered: 10 km/h
